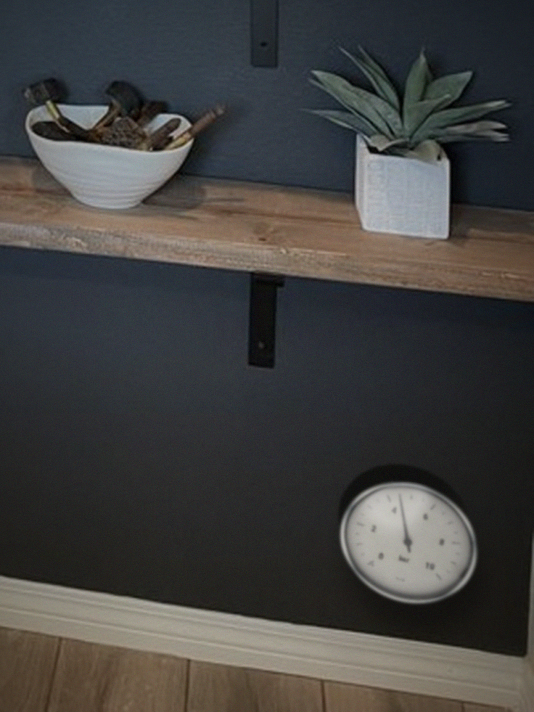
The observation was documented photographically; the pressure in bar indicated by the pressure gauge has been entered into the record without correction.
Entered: 4.5 bar
